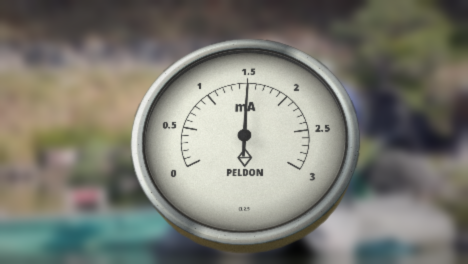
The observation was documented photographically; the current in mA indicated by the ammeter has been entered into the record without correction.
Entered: 1.5 mA
